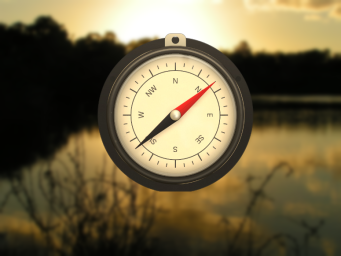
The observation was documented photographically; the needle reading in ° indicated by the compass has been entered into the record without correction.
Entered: 50 °
